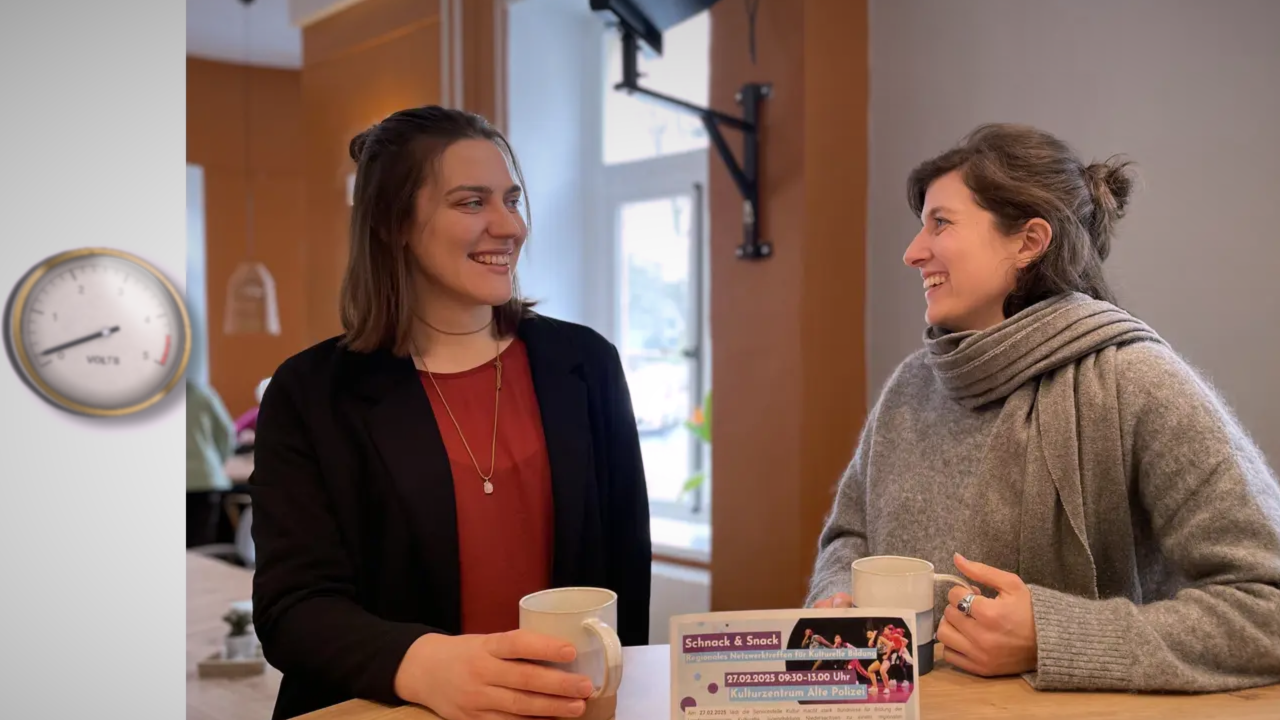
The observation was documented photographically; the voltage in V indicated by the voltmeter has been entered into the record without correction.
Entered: 0.2 V
